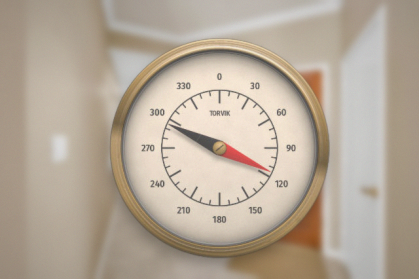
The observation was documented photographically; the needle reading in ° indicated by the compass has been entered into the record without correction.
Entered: 115 °
